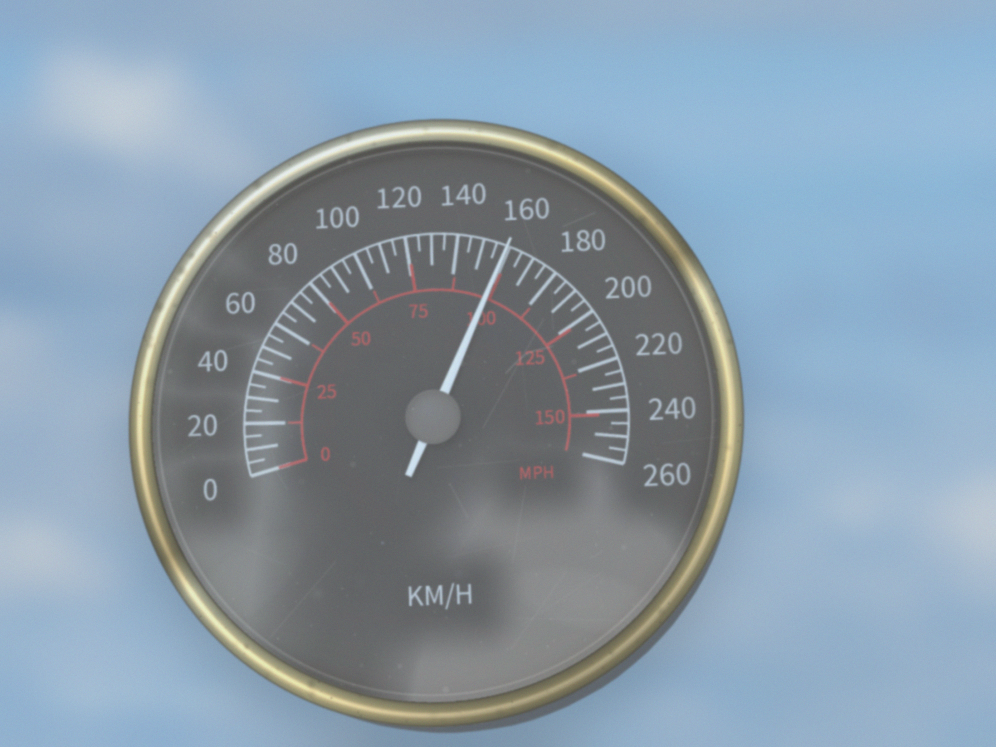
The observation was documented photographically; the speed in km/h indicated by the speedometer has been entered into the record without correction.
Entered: 160 km/h
